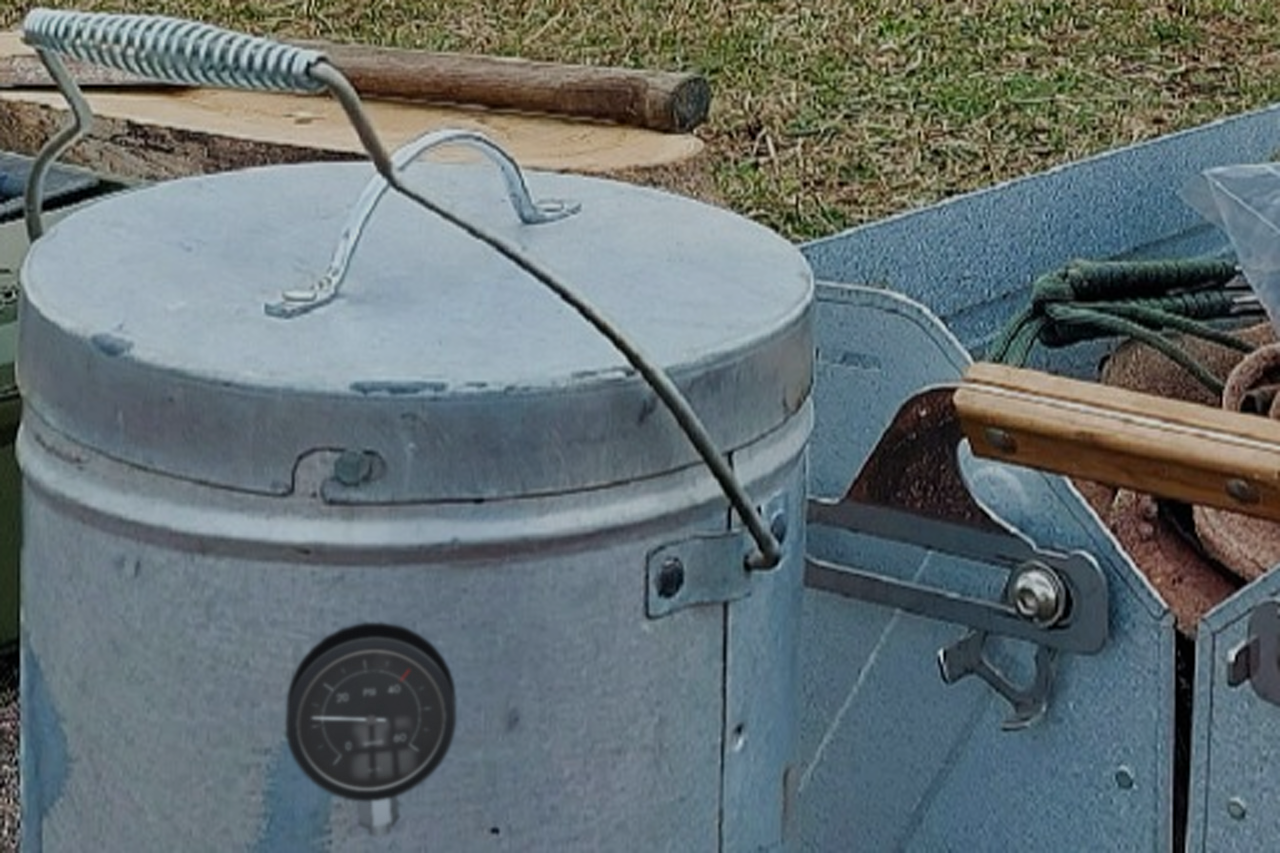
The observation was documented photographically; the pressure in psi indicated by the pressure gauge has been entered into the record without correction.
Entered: 12.5 psi
